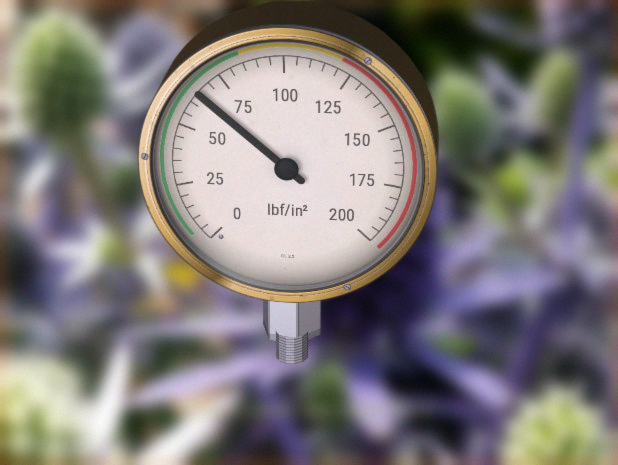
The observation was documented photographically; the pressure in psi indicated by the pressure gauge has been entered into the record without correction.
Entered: 65 psi
